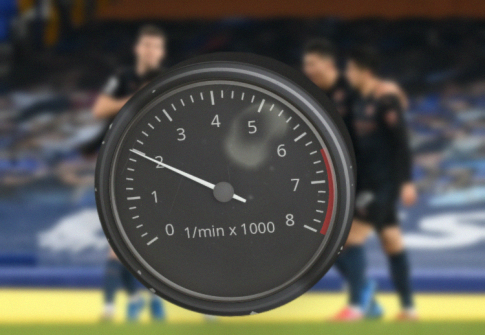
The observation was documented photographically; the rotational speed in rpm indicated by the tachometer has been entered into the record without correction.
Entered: 2000 rpm
